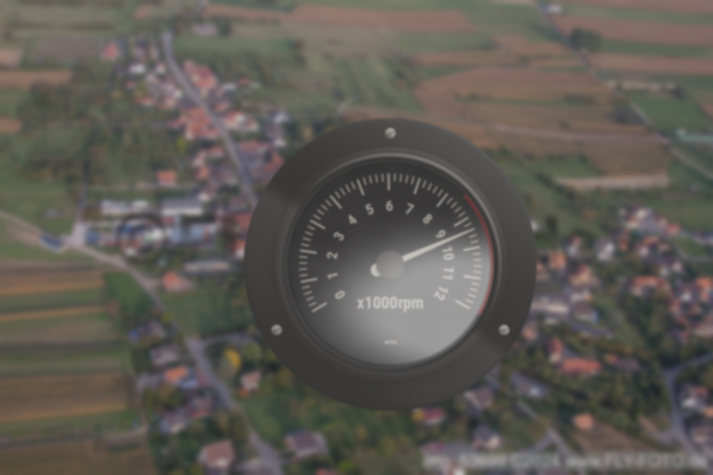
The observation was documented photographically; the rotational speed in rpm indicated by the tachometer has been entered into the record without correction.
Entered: 9400 rpm
